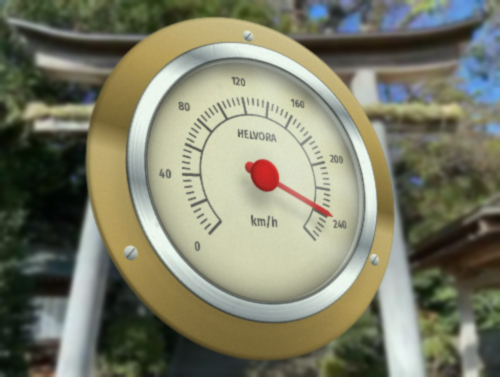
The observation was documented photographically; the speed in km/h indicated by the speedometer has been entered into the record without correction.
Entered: 240 km/h
